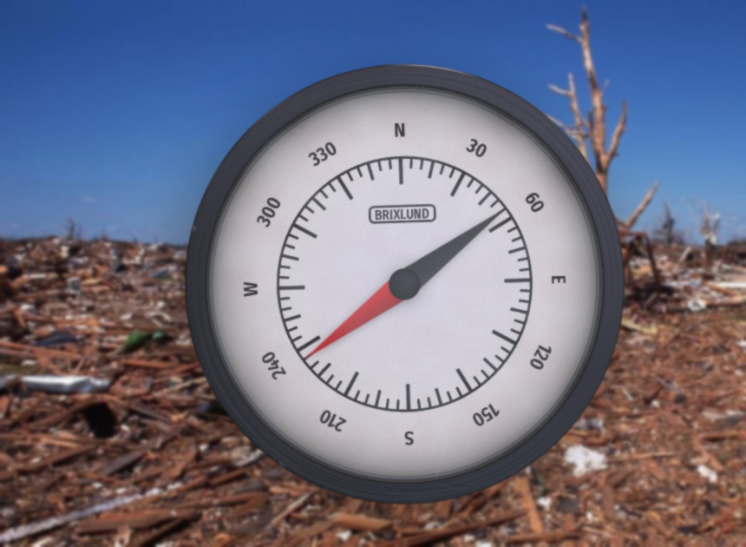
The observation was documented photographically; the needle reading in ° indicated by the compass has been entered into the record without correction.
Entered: 235 °
